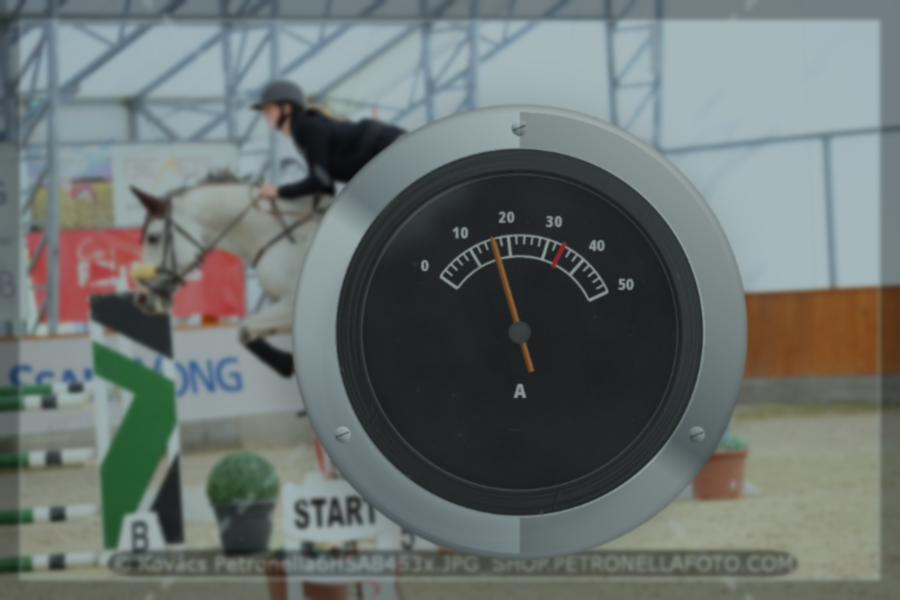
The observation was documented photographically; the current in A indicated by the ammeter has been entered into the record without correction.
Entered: 16 A
